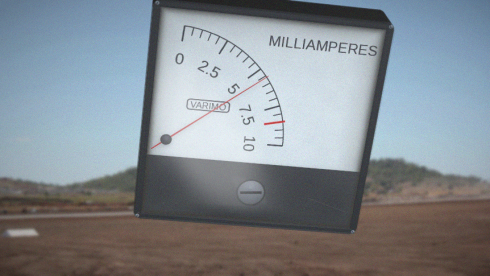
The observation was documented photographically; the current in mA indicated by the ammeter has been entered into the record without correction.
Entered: 5.5 mA
